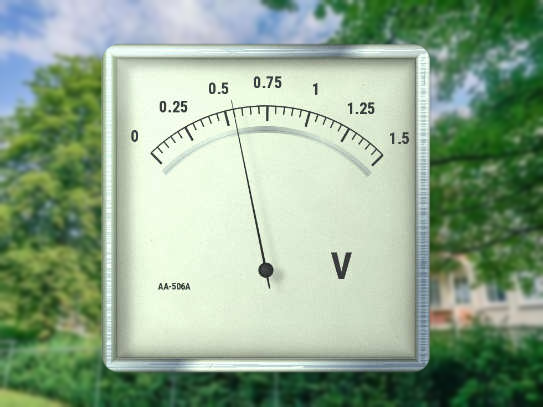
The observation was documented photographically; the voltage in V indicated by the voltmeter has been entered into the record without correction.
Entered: 0.55 V
